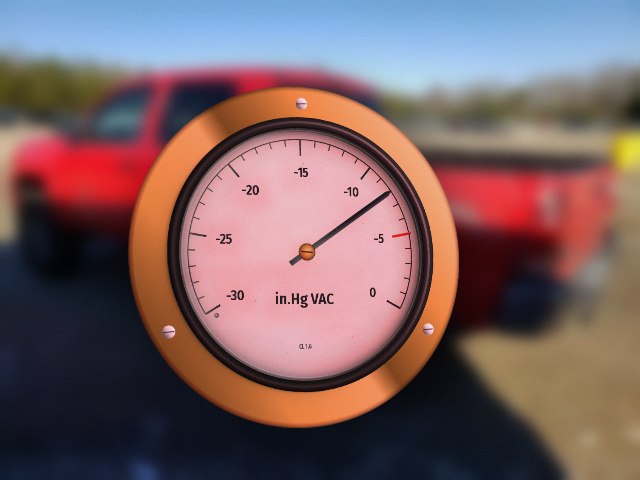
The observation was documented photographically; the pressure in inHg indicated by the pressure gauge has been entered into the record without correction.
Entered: -8 inHg
